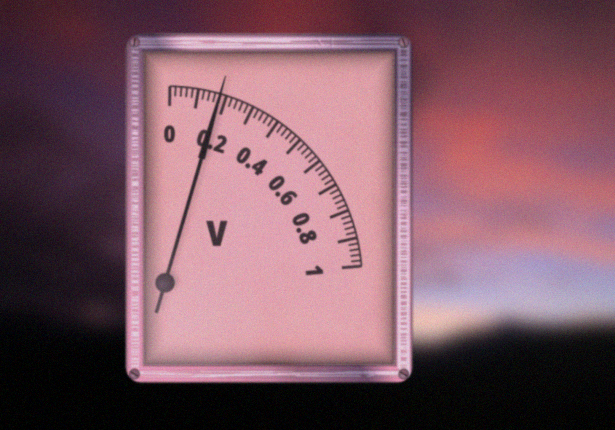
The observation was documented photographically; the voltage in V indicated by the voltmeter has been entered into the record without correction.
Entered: 0.18 V
